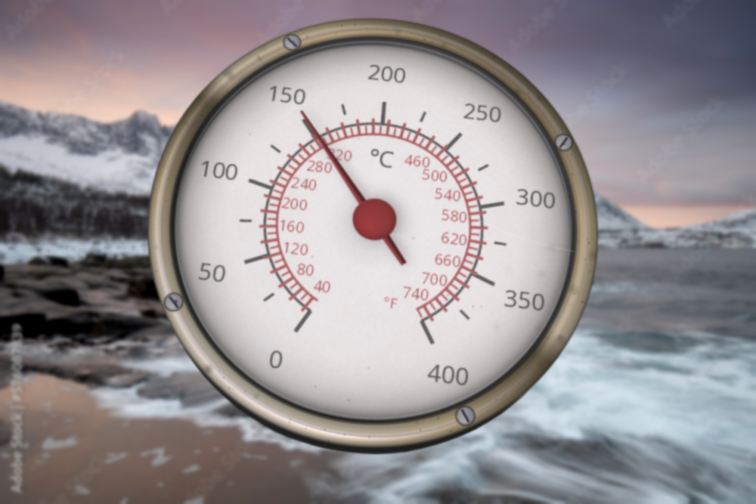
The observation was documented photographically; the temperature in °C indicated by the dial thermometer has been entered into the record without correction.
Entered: 150 °C
